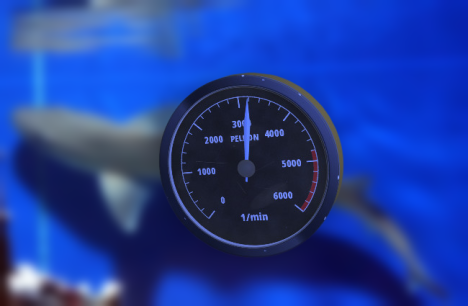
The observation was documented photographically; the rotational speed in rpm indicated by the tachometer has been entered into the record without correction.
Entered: 3200 rpm
